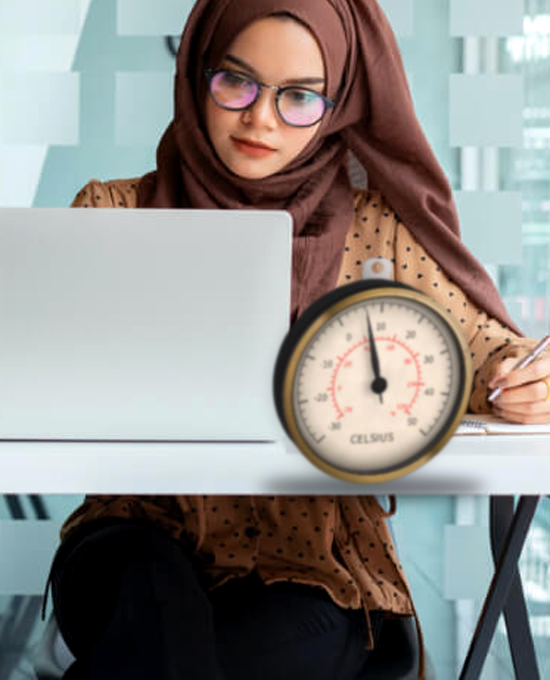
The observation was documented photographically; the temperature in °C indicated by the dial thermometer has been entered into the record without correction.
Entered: 6 °C
